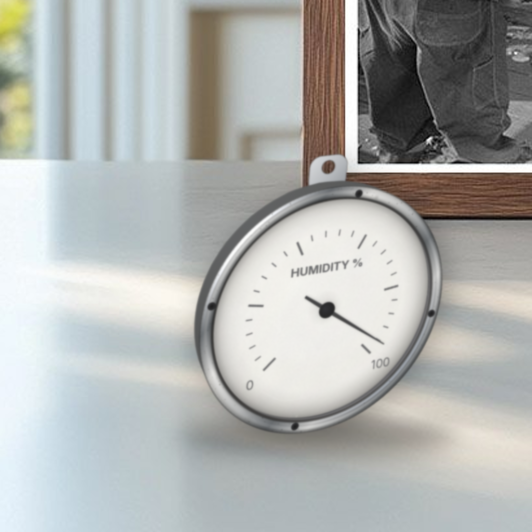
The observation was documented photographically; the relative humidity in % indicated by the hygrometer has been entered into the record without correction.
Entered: 96 %
